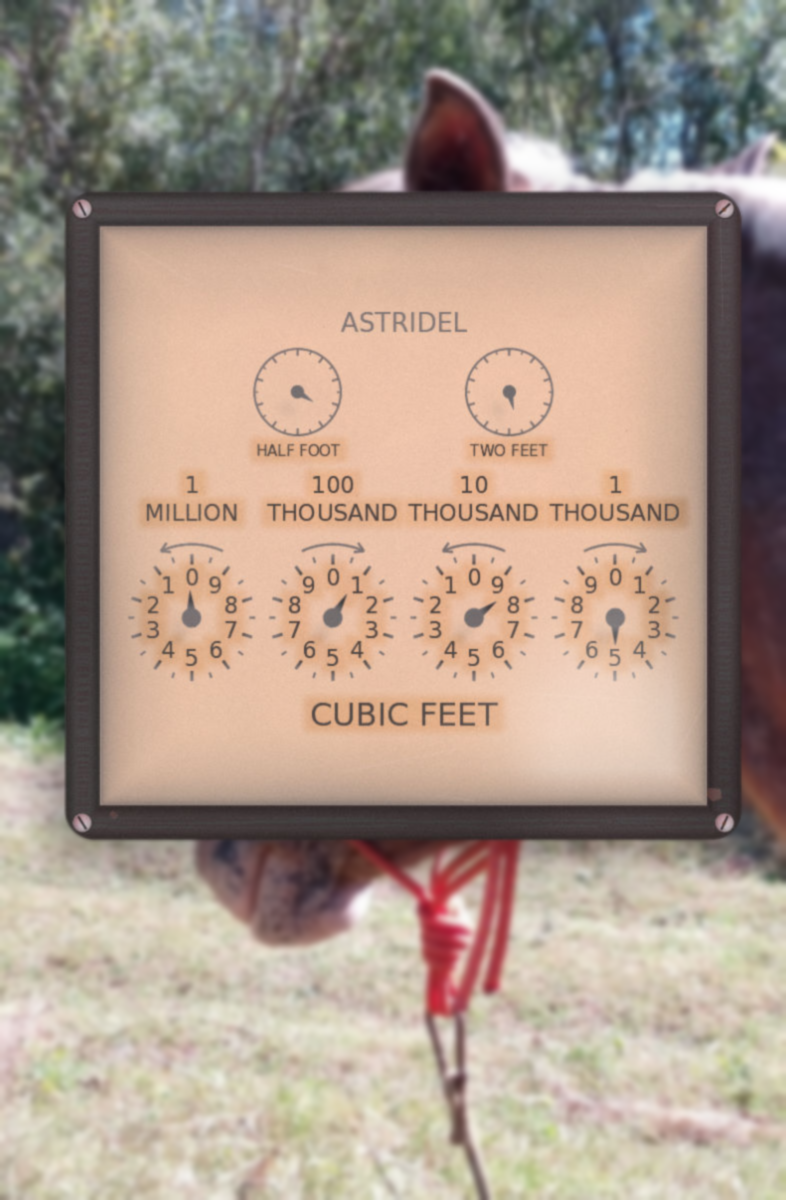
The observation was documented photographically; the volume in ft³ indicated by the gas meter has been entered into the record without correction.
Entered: 8500 ft³
